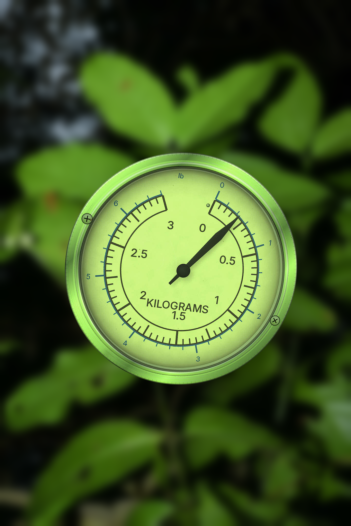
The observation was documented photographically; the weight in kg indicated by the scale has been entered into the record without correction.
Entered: 0.2 kg
